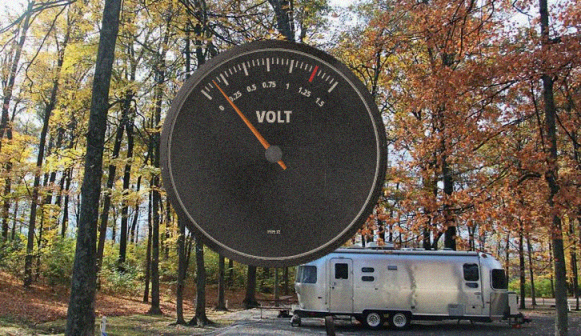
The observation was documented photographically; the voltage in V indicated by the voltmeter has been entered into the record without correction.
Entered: 0.15 V
